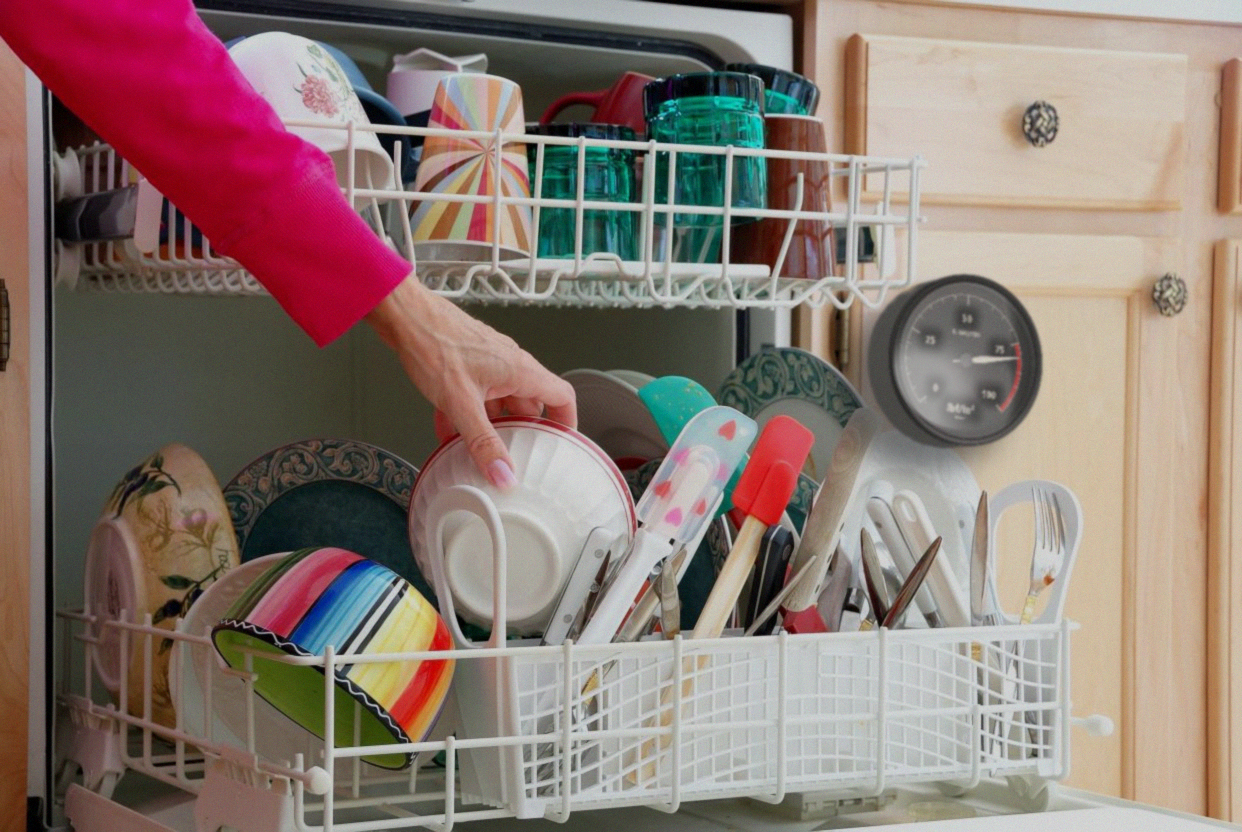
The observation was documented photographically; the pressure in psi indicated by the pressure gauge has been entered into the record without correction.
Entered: 80 psi
